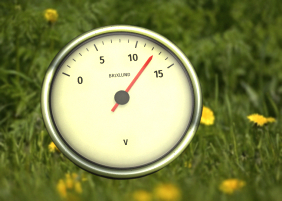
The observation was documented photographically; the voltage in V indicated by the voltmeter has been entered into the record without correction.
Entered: 12.5 V
